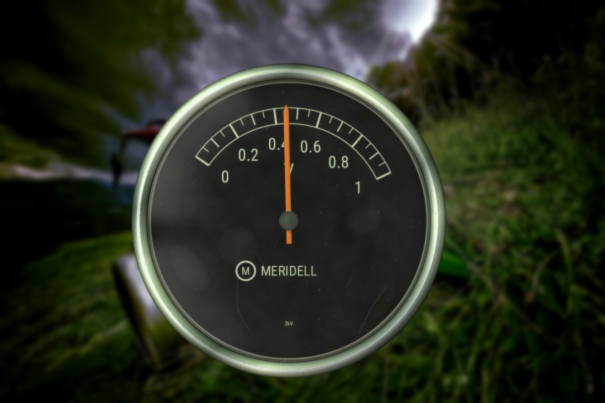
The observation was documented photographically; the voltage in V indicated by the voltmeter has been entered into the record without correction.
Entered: 0.45 V
